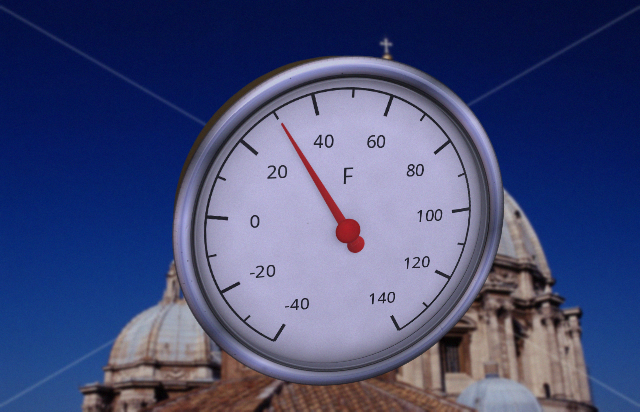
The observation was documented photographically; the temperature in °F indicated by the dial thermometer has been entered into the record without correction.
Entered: 30 °F
